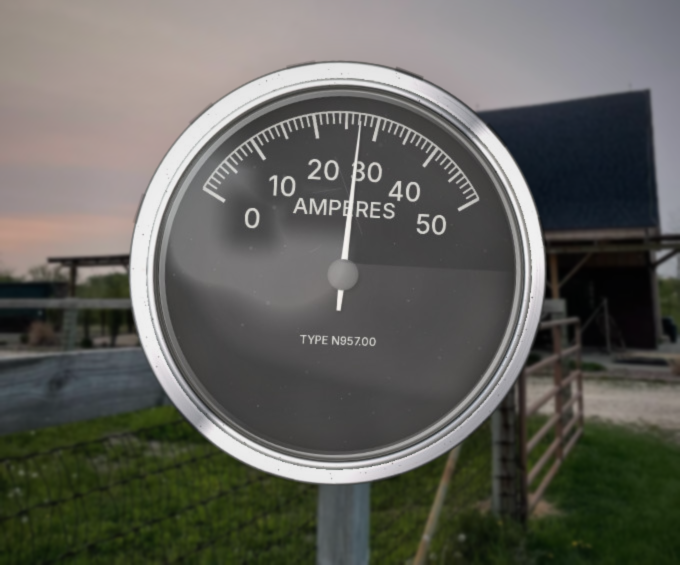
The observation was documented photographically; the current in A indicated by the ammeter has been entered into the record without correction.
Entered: 27 A
